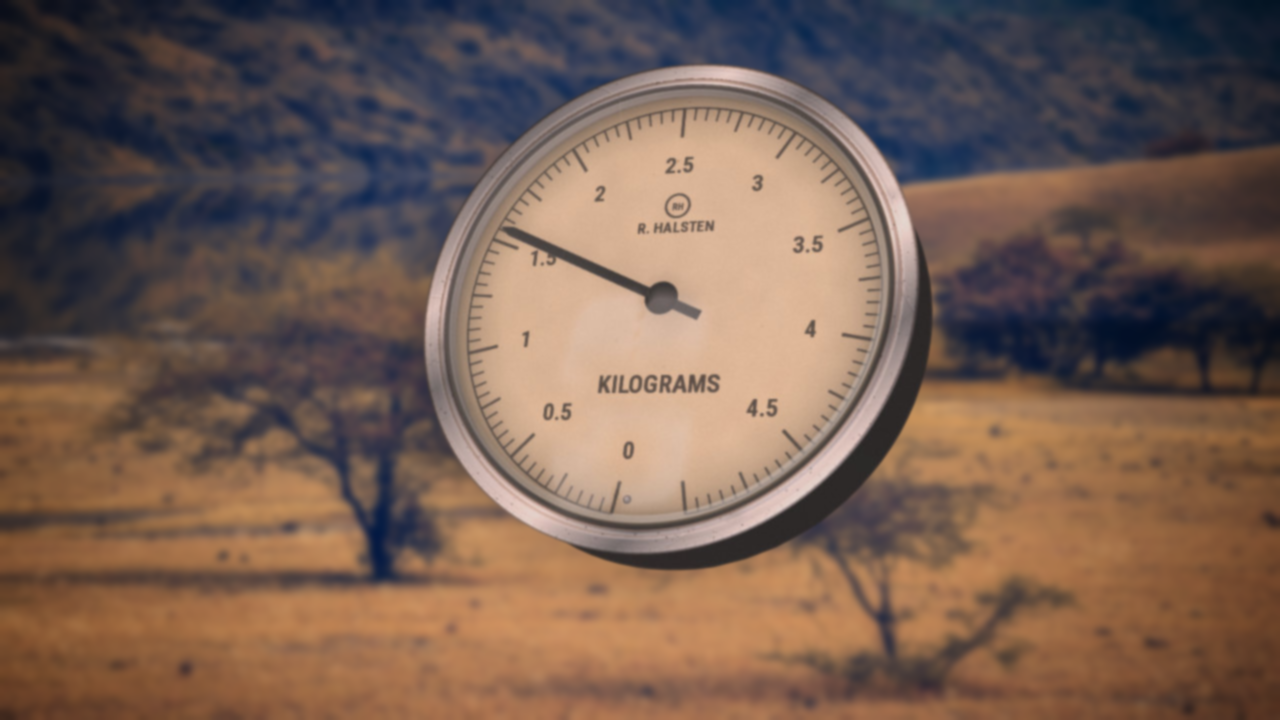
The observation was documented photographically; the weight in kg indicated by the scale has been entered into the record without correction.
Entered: 1.55 kg
